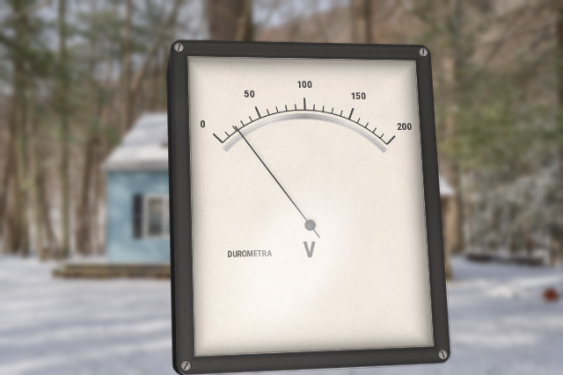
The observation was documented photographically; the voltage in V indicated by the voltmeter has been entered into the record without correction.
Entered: 20 V
